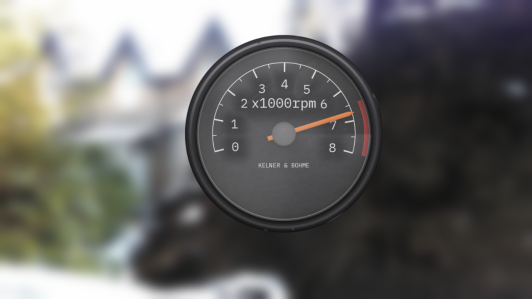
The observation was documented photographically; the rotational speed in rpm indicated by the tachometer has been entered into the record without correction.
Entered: 6750 rpm
